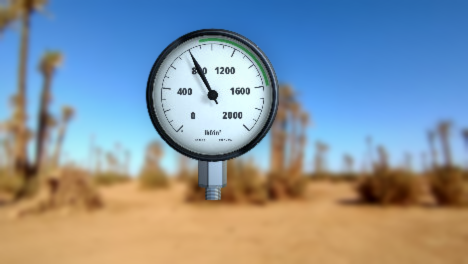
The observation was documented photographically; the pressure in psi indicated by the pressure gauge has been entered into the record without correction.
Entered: 800 psi
